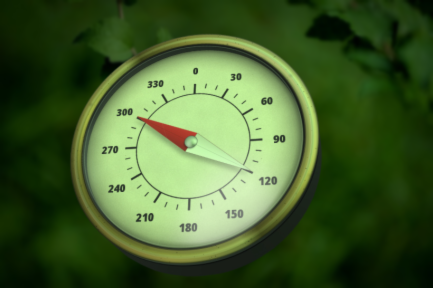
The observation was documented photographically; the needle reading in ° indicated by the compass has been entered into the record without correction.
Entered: 300 °
